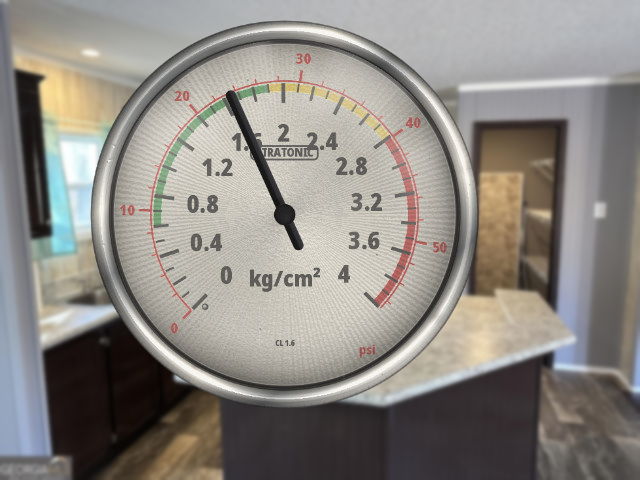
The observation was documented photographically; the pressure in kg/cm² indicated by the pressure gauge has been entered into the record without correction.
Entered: 1.65 kg/cm²
